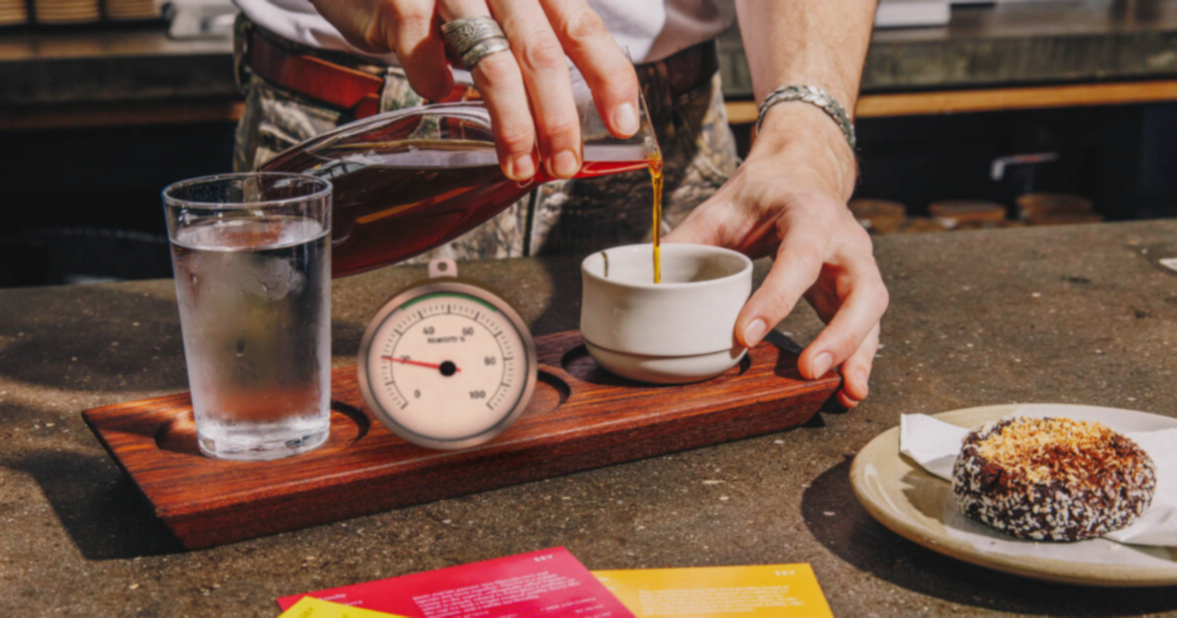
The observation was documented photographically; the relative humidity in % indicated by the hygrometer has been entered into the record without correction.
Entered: 20 %
